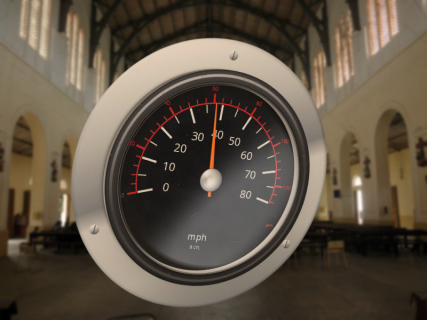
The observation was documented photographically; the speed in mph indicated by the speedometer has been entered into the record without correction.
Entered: 37.5 mph
